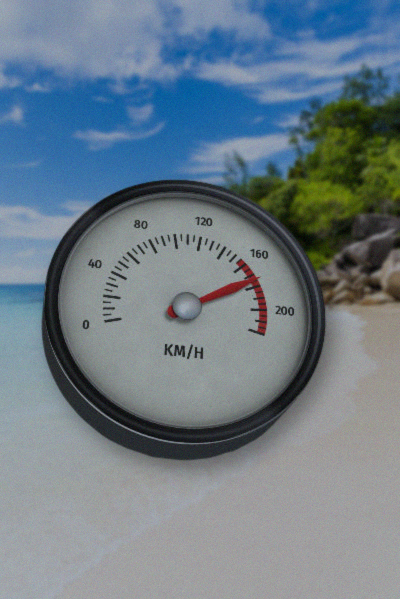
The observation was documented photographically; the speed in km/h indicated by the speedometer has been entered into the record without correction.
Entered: 175 km/h
